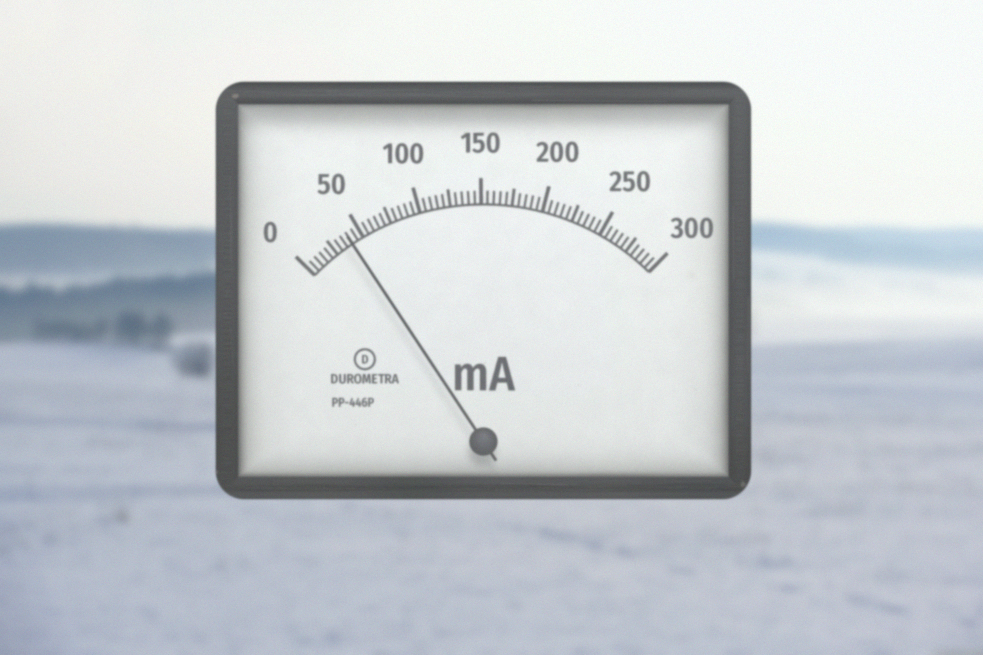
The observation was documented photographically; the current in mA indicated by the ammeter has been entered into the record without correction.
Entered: 40 mA
